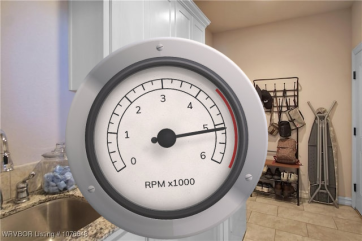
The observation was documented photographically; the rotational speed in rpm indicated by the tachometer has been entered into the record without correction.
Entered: 5125 rpm
